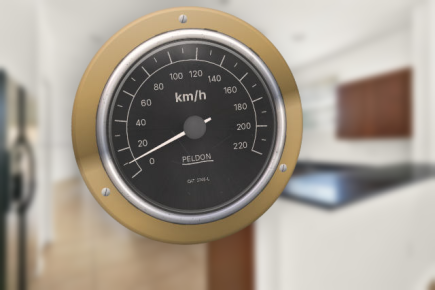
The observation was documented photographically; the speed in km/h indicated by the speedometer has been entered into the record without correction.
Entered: 10 km/h
